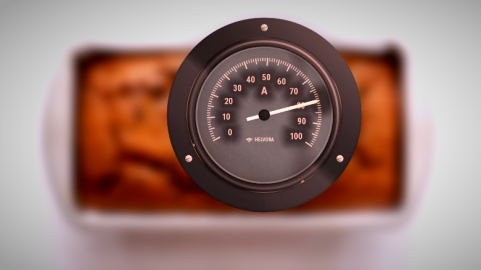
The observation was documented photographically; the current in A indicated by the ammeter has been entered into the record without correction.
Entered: 80 A
